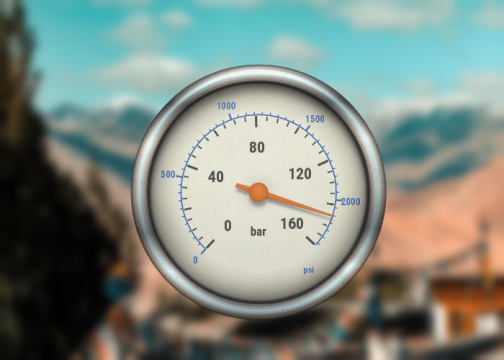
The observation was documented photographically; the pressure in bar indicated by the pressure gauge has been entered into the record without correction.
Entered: 145 bar
